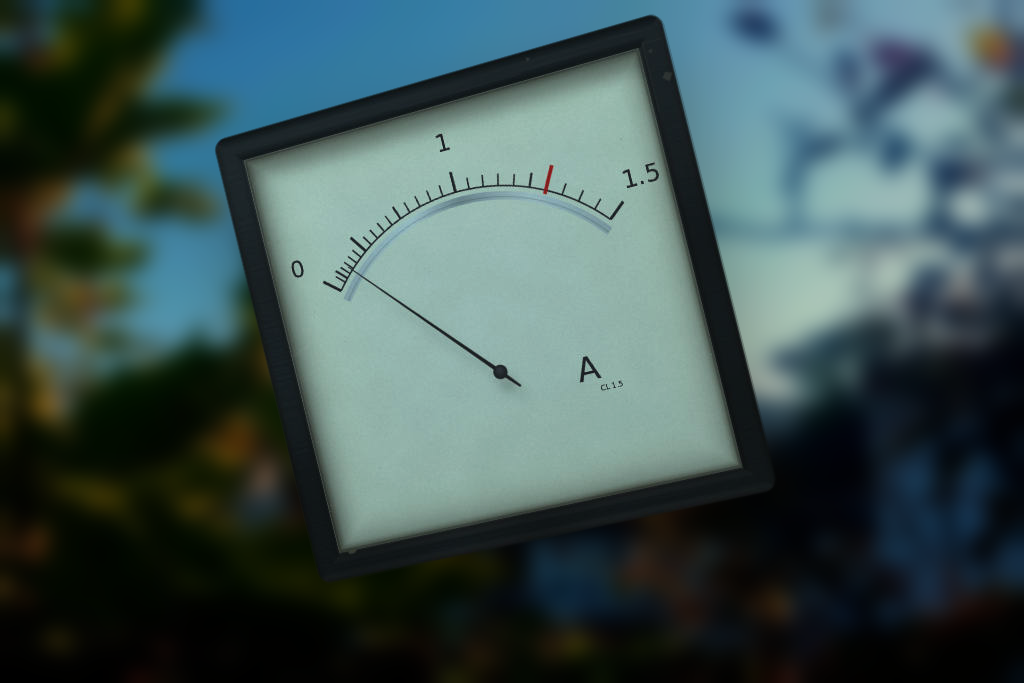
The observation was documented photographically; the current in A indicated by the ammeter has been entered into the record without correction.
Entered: 0.35 A
